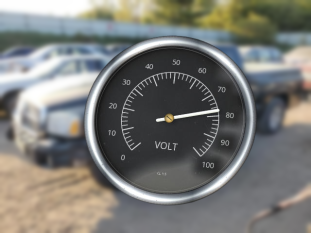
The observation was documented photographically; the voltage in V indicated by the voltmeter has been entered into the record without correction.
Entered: 78 V
